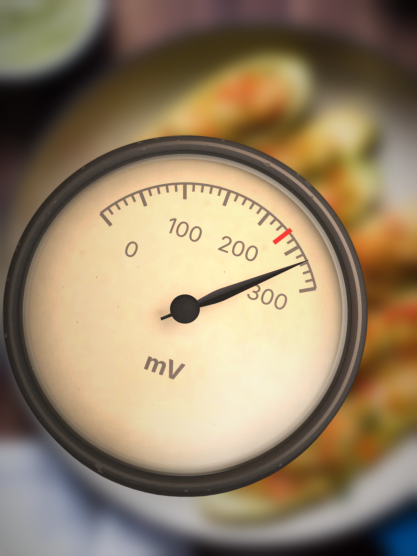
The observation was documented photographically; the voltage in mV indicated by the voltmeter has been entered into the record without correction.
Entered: 270 mV
